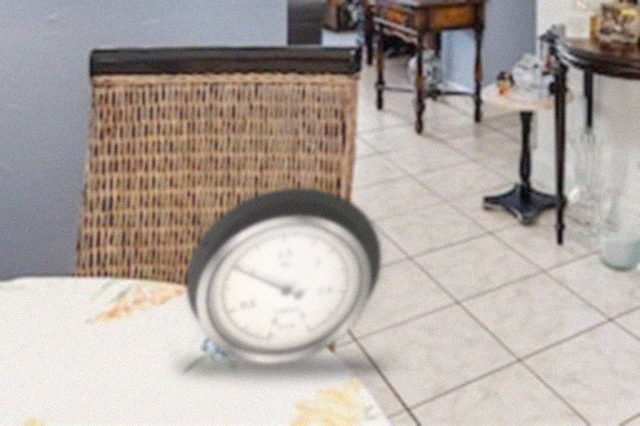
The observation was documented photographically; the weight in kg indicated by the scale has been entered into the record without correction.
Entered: 1 kg
